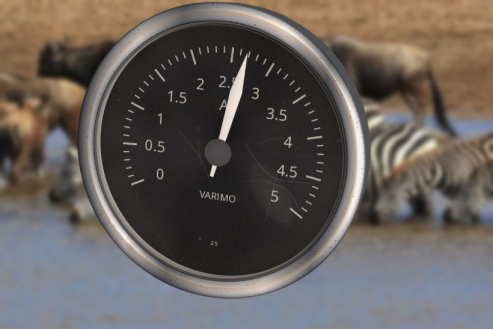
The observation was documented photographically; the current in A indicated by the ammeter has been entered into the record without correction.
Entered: 2.7 A
